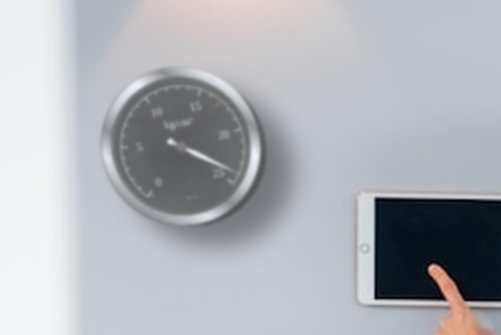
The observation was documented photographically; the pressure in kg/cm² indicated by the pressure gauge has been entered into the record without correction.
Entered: 24 kg/cm²
